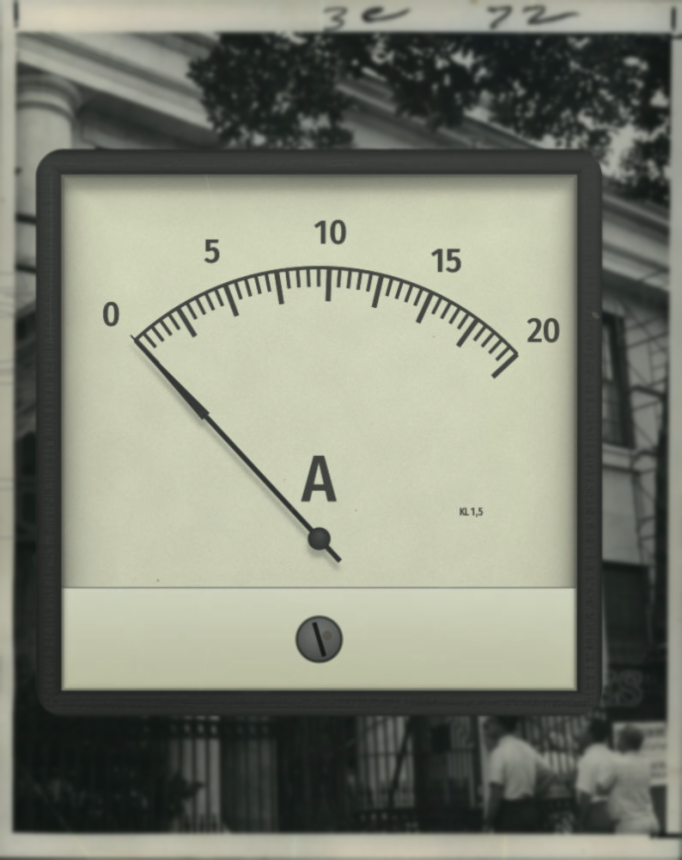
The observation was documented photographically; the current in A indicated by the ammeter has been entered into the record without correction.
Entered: 0 A
